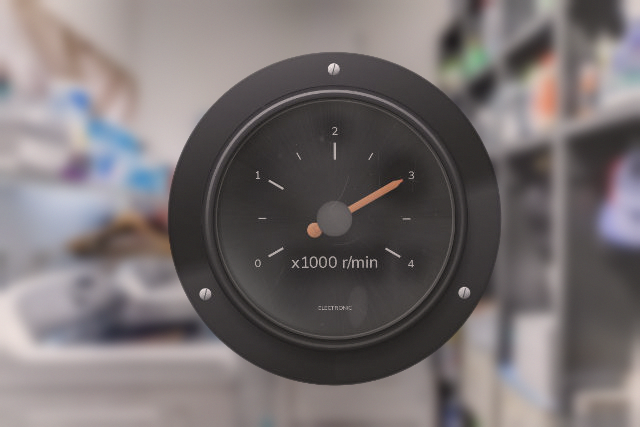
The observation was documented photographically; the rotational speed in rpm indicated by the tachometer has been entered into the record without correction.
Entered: 3000 rpm
